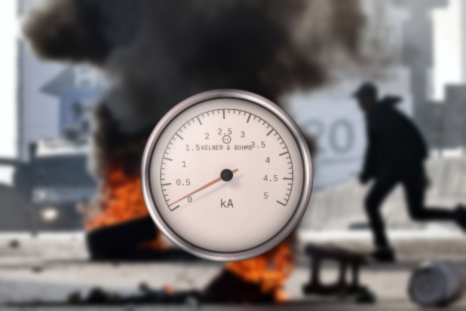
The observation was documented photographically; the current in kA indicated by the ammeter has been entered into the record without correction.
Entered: 0.1 kA
